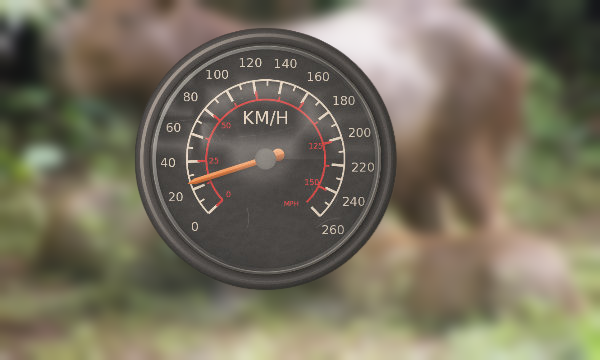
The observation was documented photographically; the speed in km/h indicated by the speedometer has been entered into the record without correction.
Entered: 25 km/h
